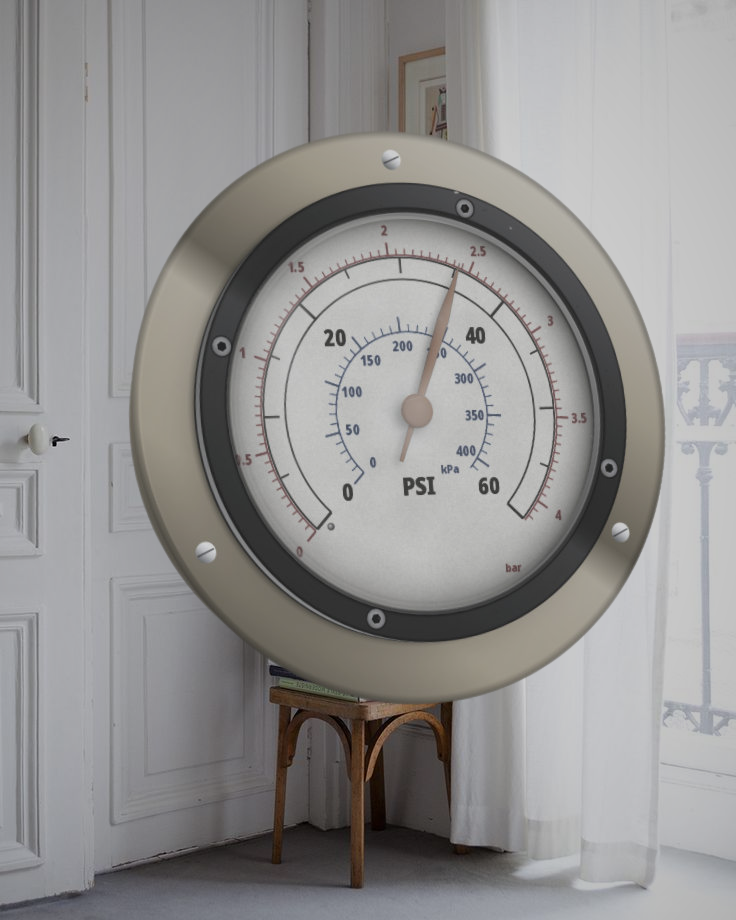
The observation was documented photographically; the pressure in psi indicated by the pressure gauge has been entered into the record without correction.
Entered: 35 psi
